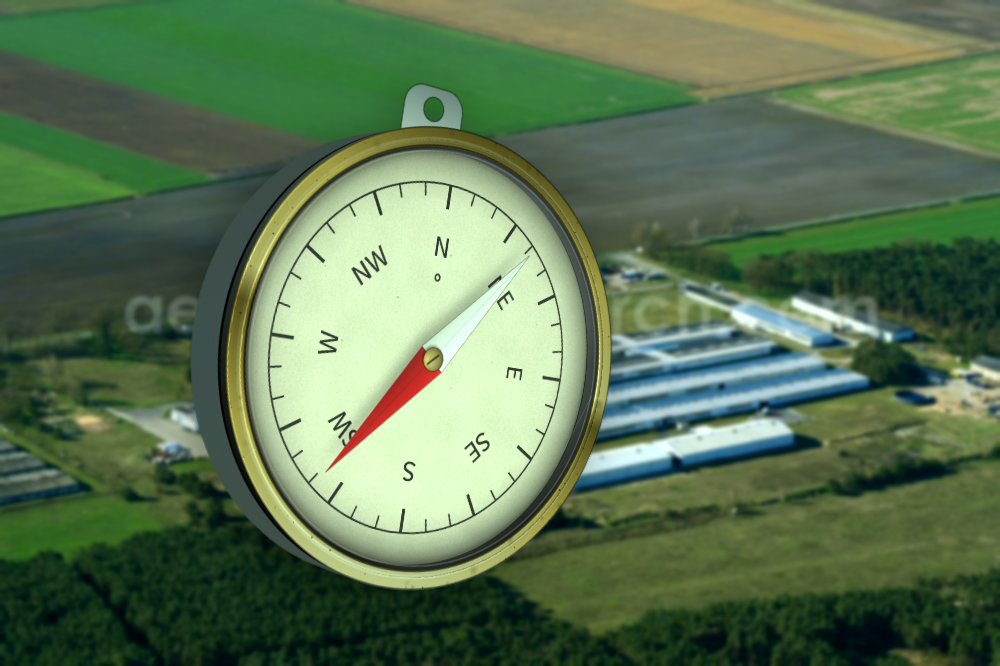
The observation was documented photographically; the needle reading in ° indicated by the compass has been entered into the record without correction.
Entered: 220 °
